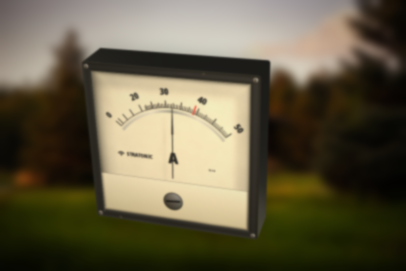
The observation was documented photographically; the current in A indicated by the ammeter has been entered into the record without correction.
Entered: 32.5 A
